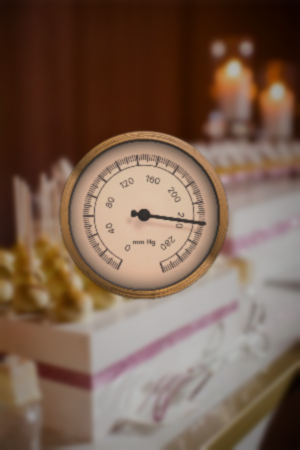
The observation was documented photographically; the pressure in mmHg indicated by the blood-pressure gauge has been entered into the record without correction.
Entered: 240 mmHg
